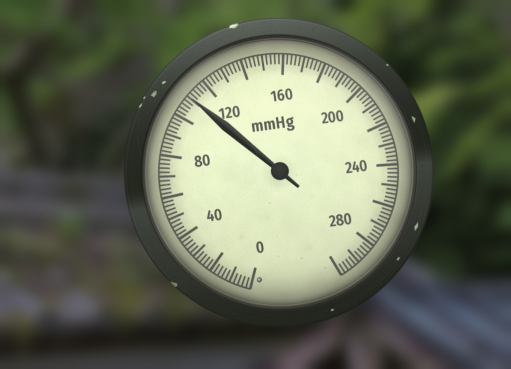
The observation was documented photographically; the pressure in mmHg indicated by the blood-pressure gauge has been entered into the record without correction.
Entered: 110 mmHg
